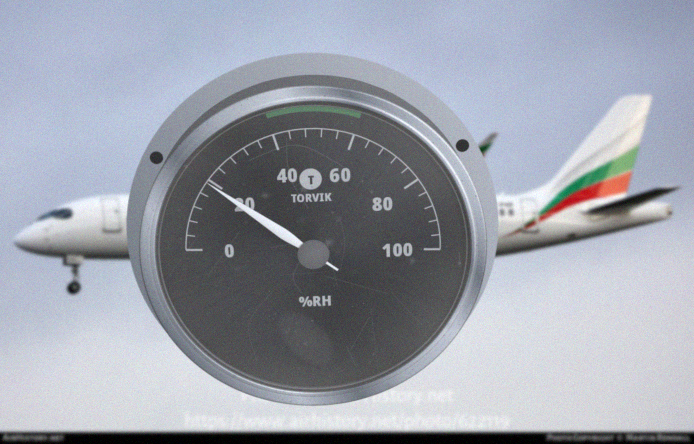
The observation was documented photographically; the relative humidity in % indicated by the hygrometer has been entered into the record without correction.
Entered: 20 %
